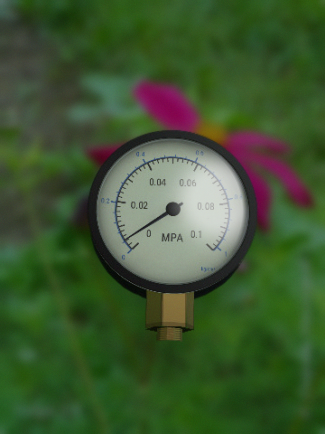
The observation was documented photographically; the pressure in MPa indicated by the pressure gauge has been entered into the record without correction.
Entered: 0.004 MPa
